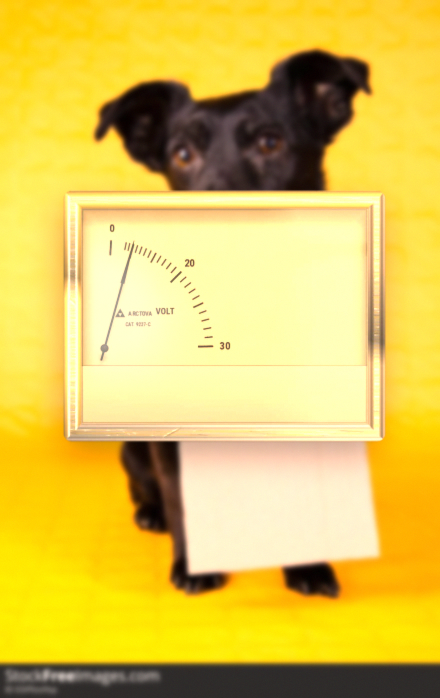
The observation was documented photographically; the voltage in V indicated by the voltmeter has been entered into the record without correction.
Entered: 10 V
